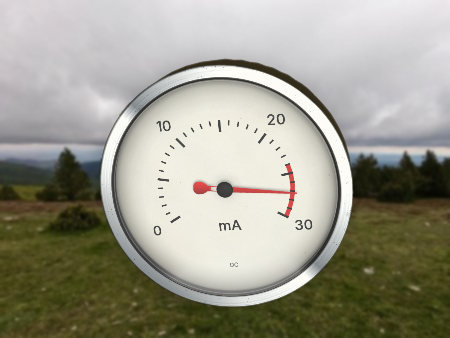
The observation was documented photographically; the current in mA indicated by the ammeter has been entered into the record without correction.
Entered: 27 mA
